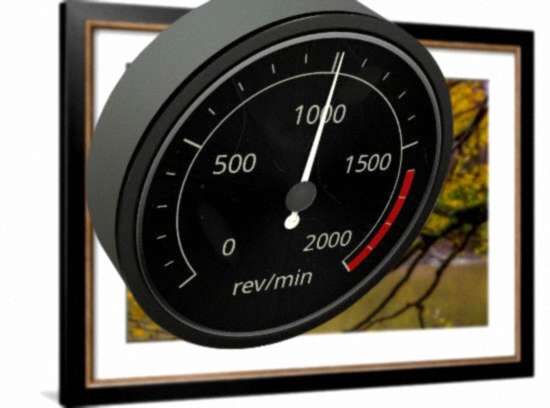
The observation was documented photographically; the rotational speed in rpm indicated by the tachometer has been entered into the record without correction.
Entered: 1000 rpm
